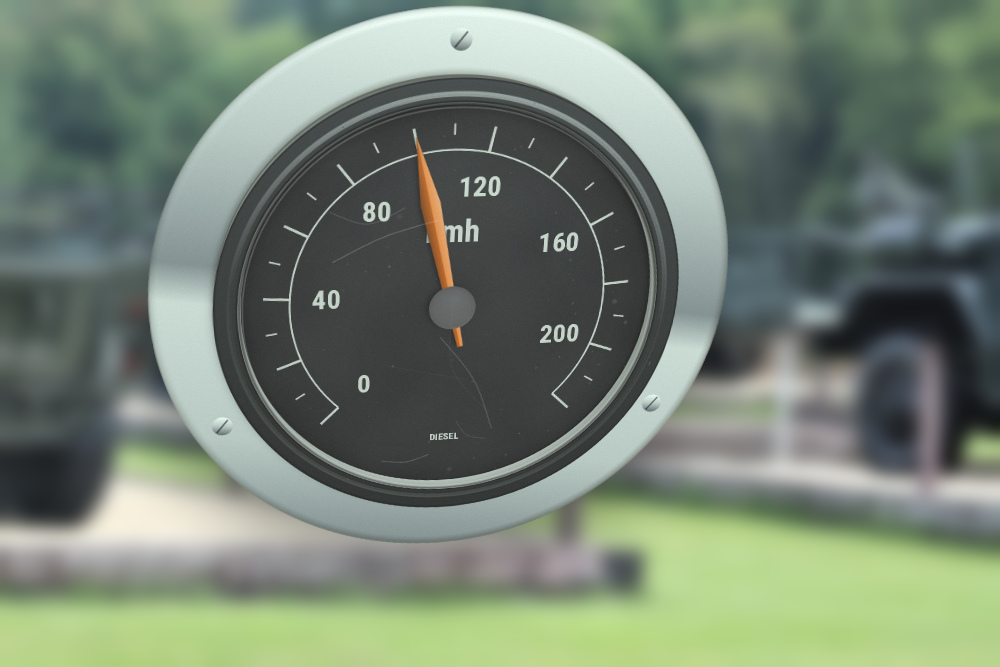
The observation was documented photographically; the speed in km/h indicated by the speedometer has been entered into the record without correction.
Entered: 100 km/h
